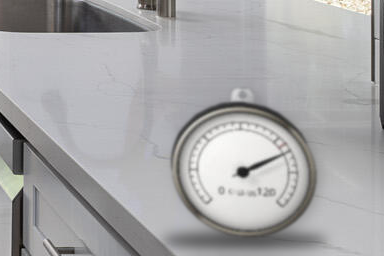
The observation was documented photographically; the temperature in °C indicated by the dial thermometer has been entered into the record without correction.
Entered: 88 °C
